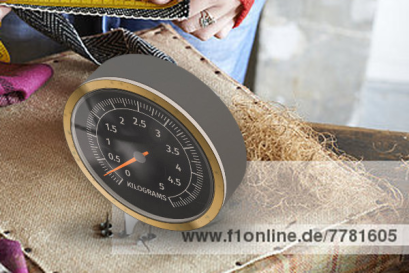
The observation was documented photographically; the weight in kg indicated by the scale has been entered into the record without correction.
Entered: 0.25 kg
